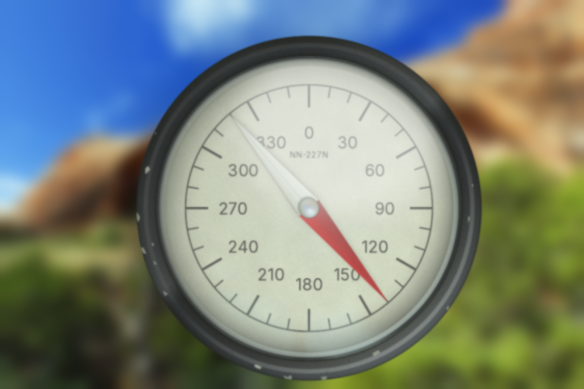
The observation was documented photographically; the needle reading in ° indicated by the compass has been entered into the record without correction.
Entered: 140 °
